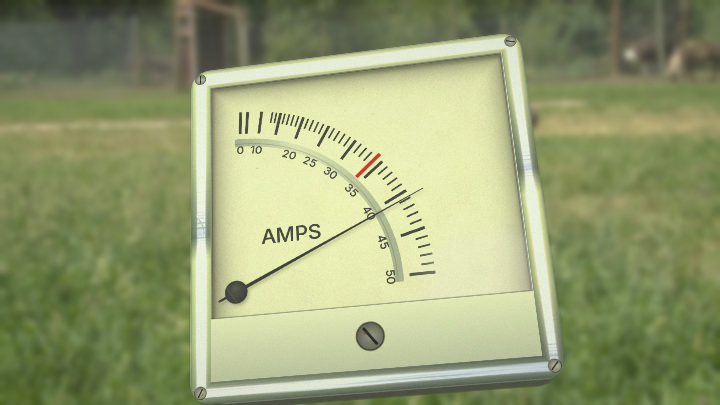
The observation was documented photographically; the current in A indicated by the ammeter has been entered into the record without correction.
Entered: 41 A
